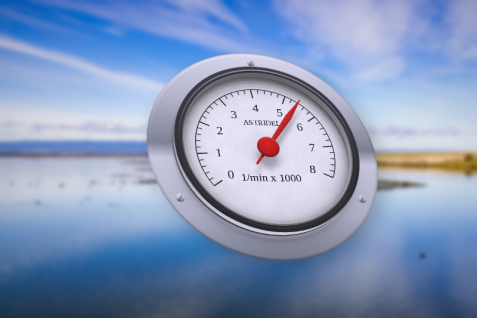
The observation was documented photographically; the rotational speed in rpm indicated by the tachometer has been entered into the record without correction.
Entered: 5400 rpm
